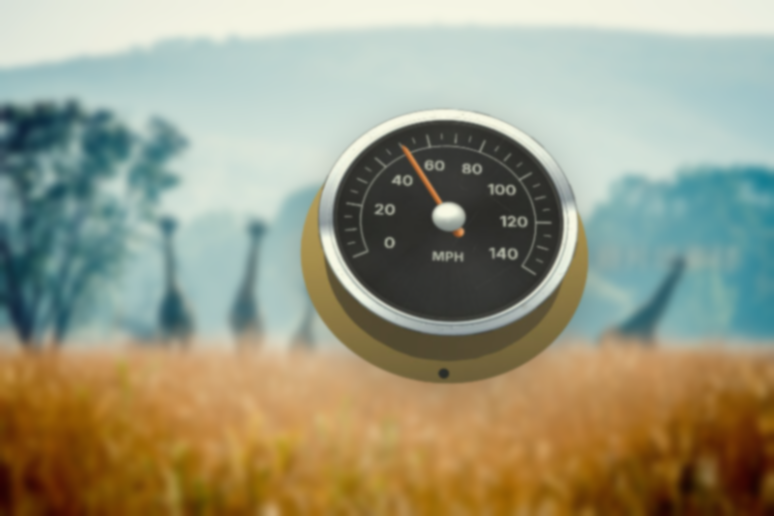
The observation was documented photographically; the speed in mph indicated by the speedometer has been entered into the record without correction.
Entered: 50 mph
